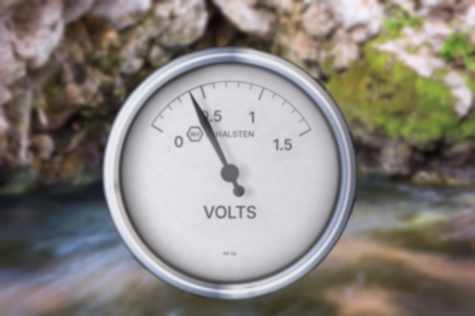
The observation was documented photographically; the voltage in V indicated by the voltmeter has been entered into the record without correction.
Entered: 0.4 V
